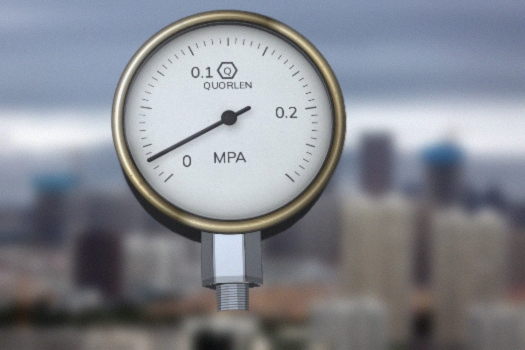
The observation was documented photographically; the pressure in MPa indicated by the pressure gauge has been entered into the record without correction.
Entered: 0.015 MPa
